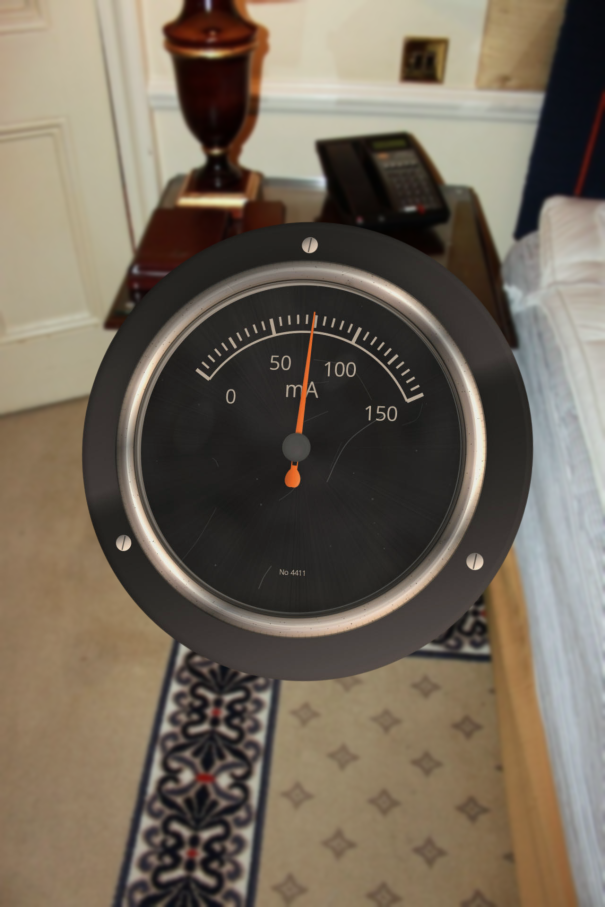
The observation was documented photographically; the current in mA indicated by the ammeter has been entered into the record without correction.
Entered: 75 mA
